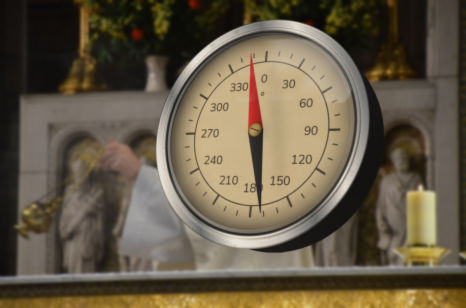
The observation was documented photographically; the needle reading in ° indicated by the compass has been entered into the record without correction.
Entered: 350 °
